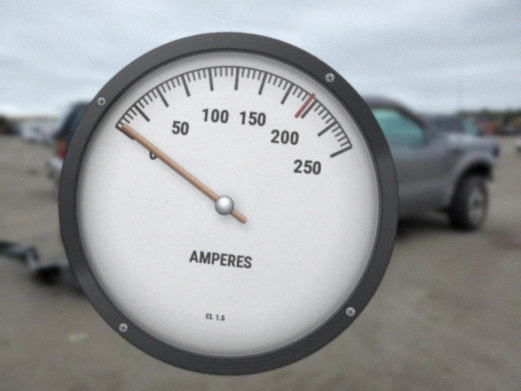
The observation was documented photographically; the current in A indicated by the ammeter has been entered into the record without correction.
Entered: 5 A
